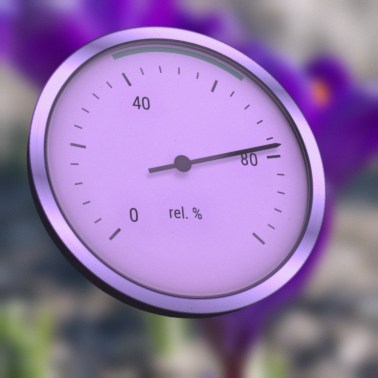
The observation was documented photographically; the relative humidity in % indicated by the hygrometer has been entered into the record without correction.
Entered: 78 %
